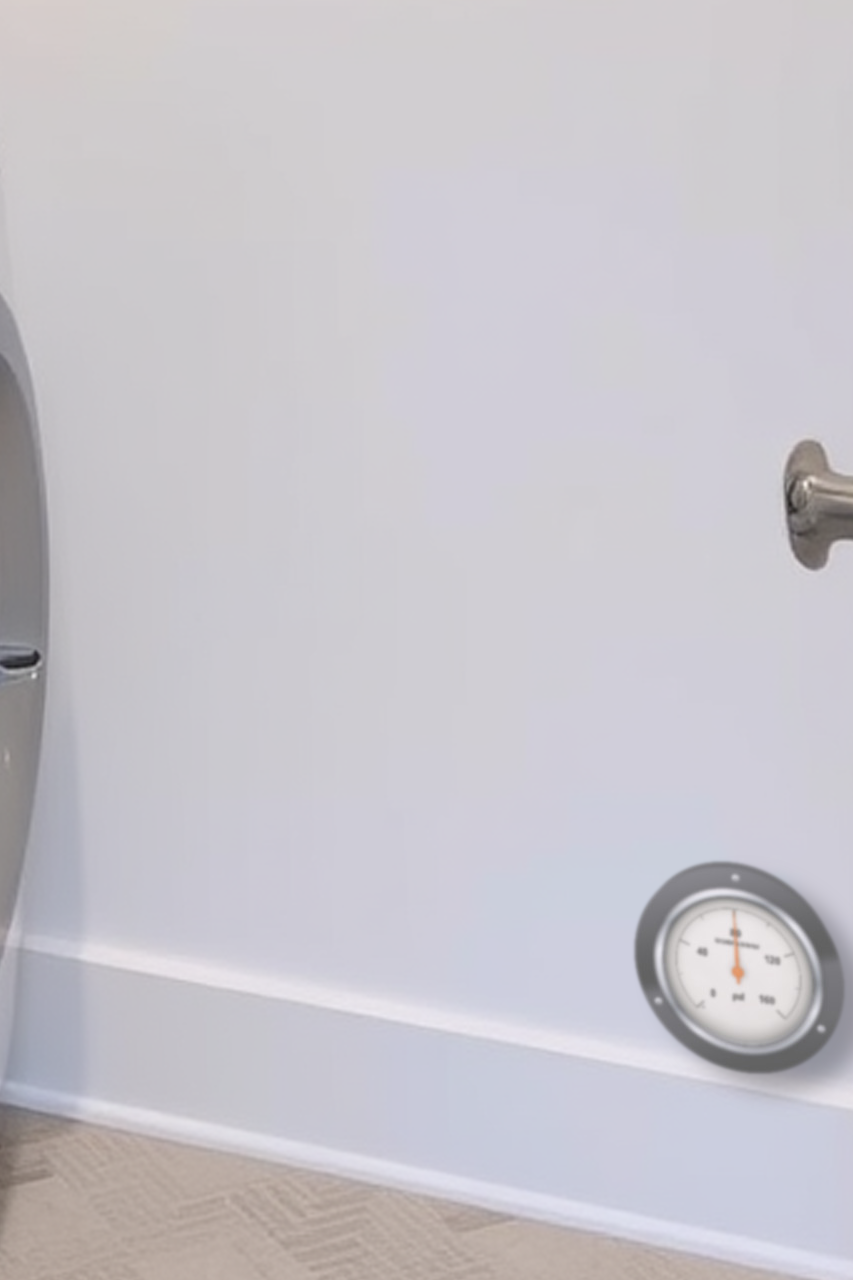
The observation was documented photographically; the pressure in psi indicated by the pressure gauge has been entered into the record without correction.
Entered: 80 psi
